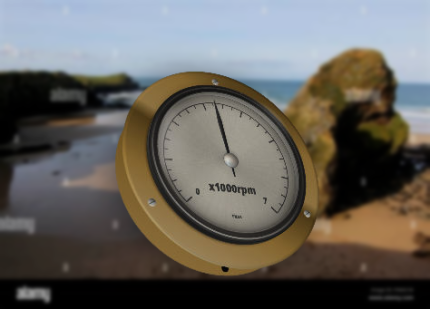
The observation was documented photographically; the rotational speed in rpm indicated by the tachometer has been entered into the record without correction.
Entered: 3250 rpm
